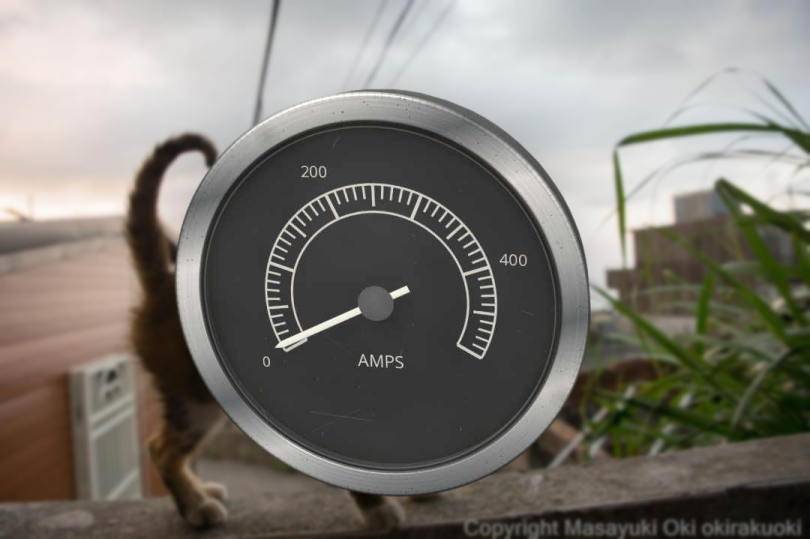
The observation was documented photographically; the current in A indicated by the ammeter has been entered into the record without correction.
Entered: 10 A
